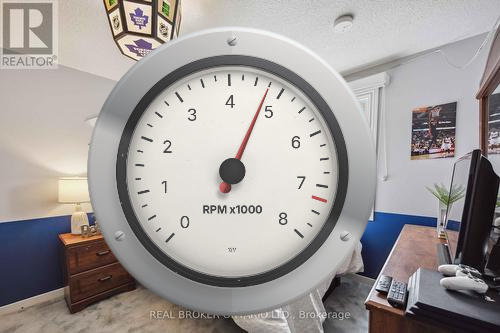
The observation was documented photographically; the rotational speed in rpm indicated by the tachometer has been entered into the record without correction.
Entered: 4750 rpm
